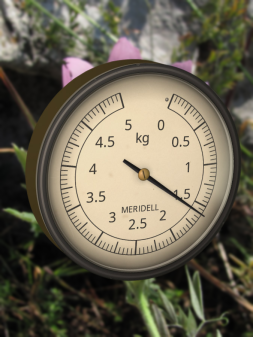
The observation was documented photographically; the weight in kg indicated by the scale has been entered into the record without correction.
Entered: 1.6 kg
